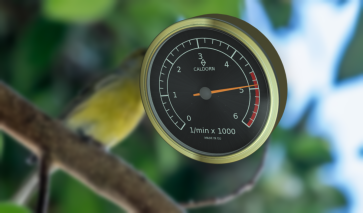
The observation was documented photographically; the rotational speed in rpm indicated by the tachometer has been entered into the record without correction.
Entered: 4900 rpm
